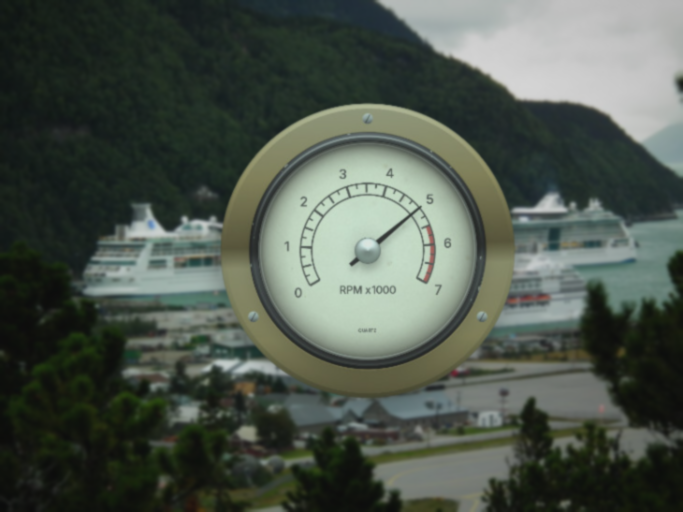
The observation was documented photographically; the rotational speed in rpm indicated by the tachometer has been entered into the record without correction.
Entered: 5000 rpm
